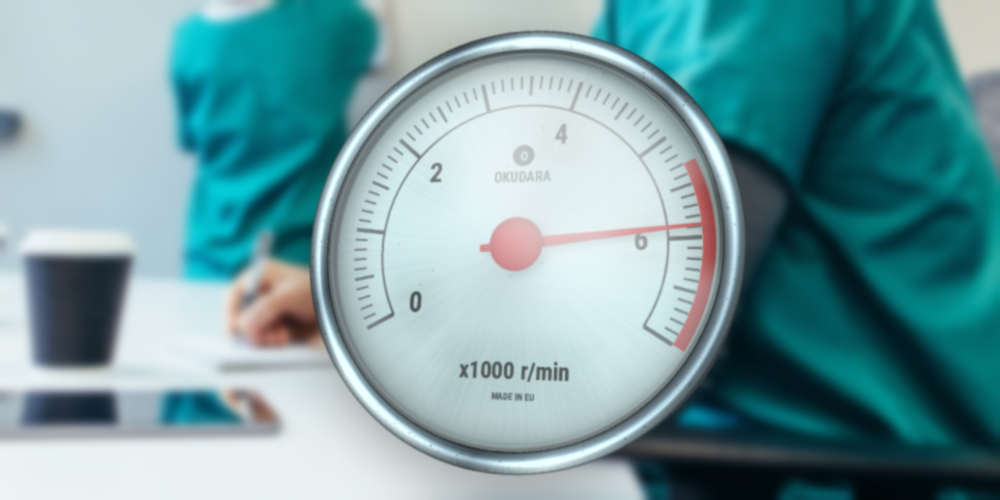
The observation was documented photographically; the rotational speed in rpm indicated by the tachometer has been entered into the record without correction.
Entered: 5900 rpm
